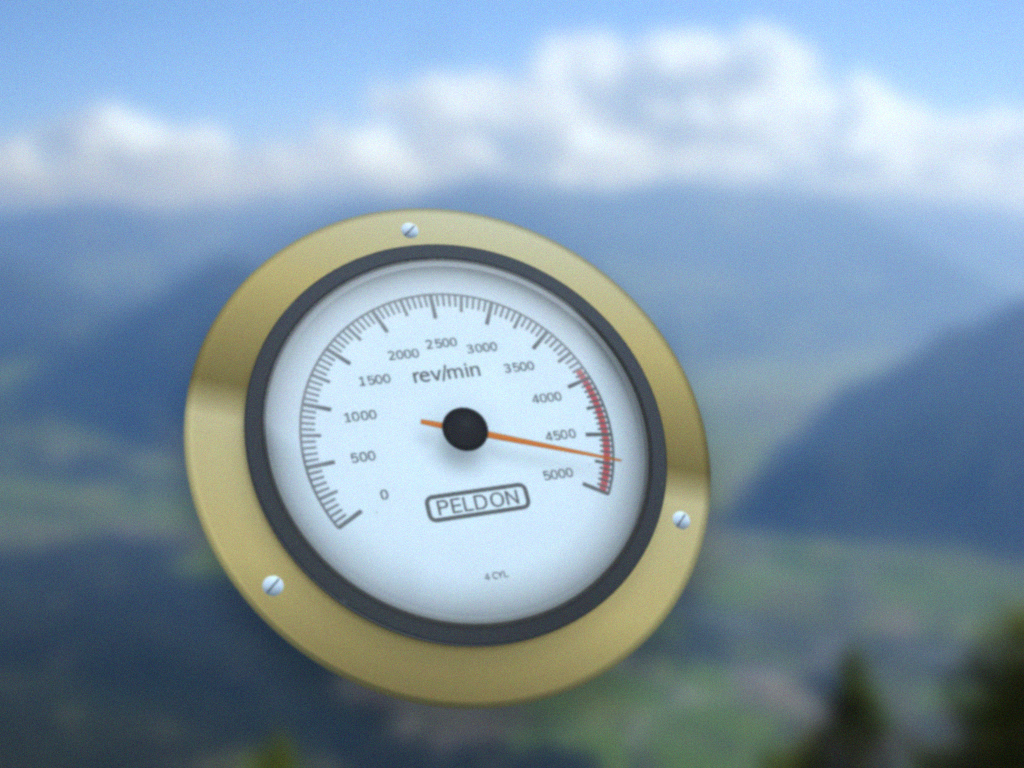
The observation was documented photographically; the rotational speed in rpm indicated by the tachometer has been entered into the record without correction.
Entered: 4750 rpm
